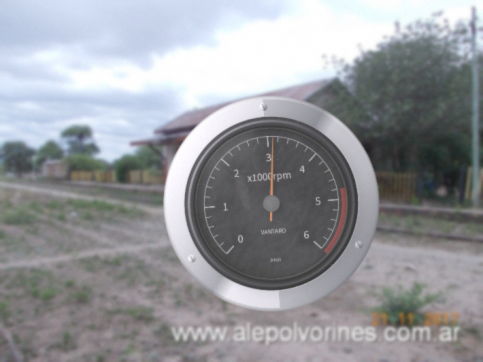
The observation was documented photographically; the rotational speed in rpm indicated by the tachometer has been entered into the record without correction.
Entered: 3100 rpm
